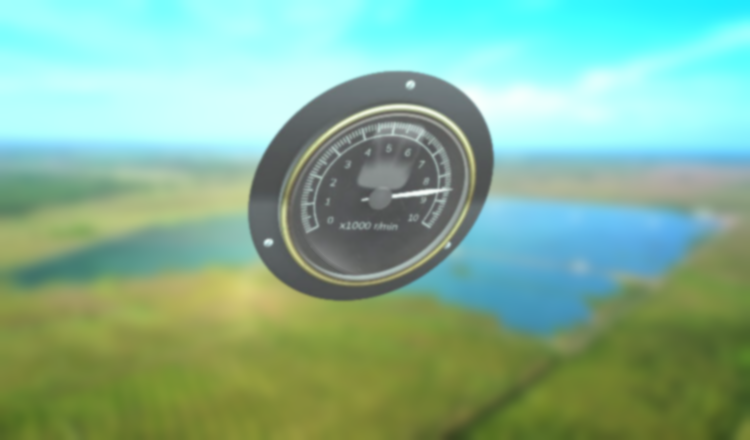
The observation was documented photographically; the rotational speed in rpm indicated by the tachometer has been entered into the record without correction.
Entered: 8500 rpm
